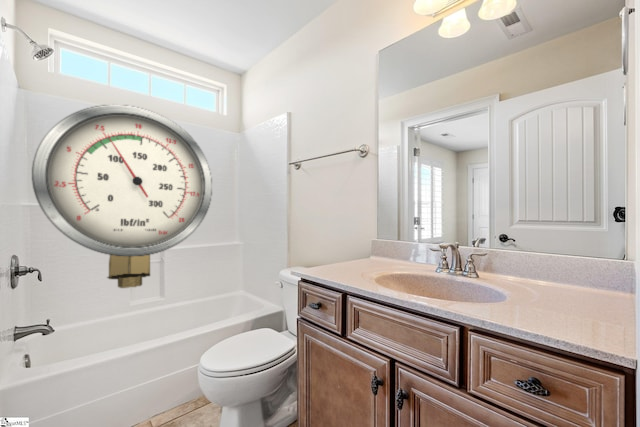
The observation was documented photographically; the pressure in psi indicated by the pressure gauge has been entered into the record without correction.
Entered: 110 psi
